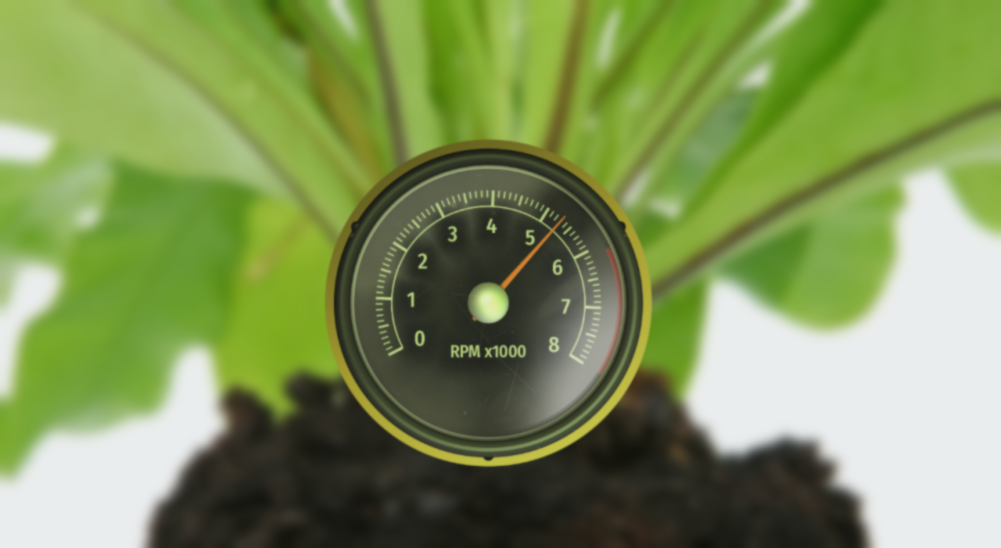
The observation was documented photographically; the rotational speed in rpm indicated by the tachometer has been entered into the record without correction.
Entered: 5300 rpm
